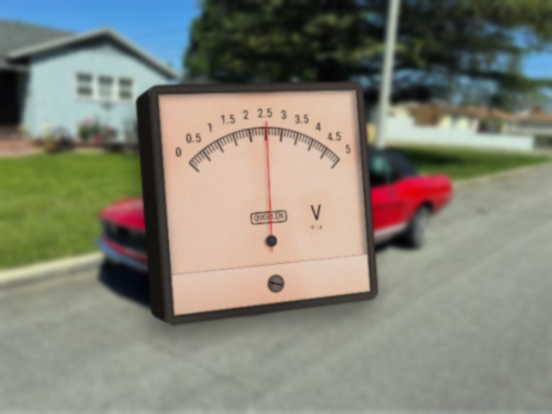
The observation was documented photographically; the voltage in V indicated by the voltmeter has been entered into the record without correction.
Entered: 2.5 V
